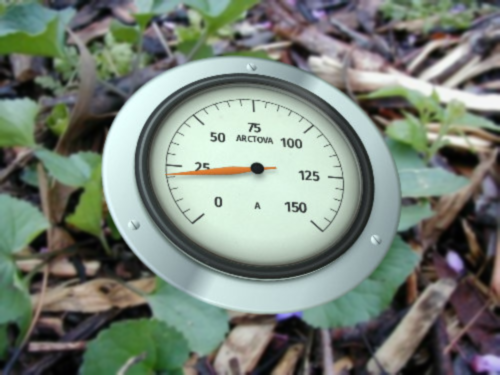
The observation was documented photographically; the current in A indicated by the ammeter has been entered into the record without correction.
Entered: 20 A
